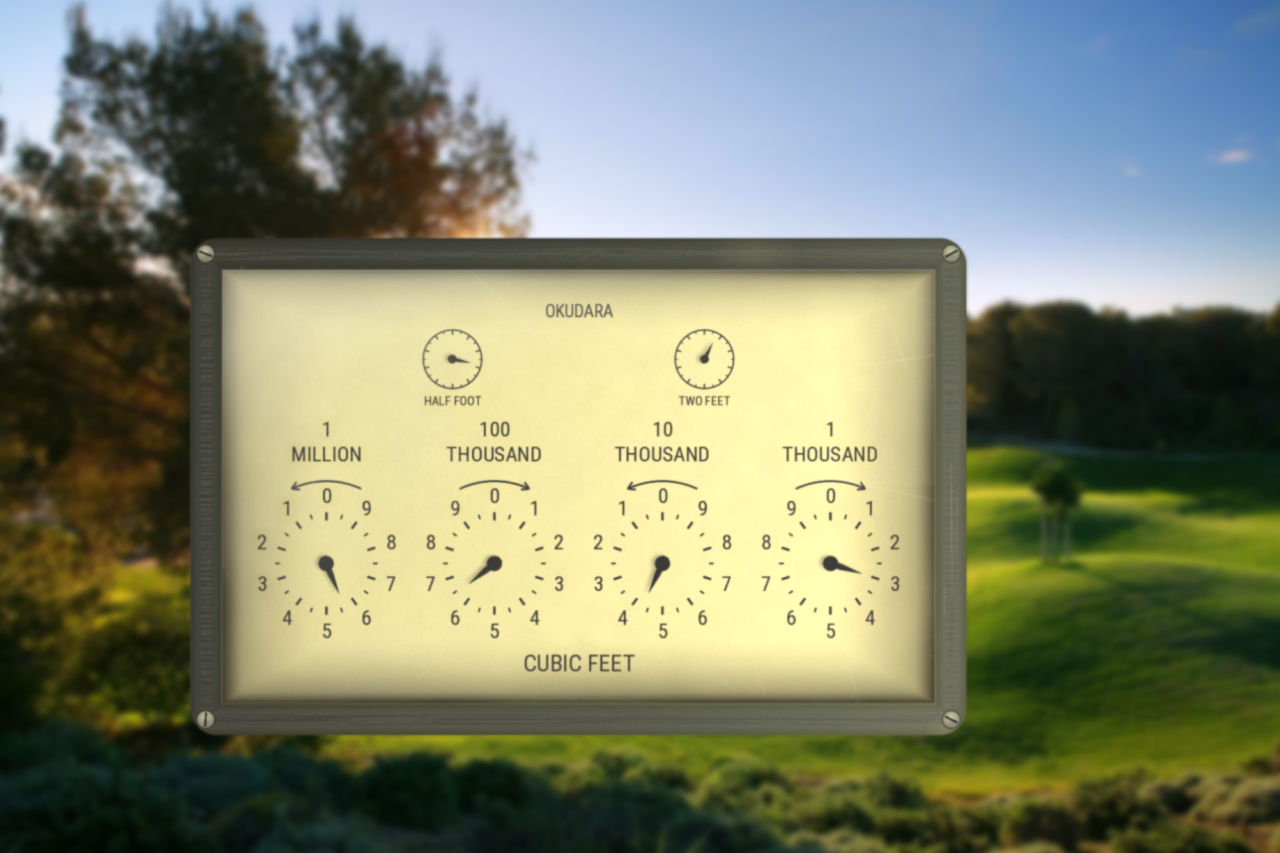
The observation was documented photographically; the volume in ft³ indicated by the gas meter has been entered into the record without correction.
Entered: 564300 ft³
